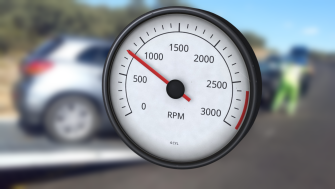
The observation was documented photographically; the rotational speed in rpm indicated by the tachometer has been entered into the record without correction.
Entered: 800 rpm
